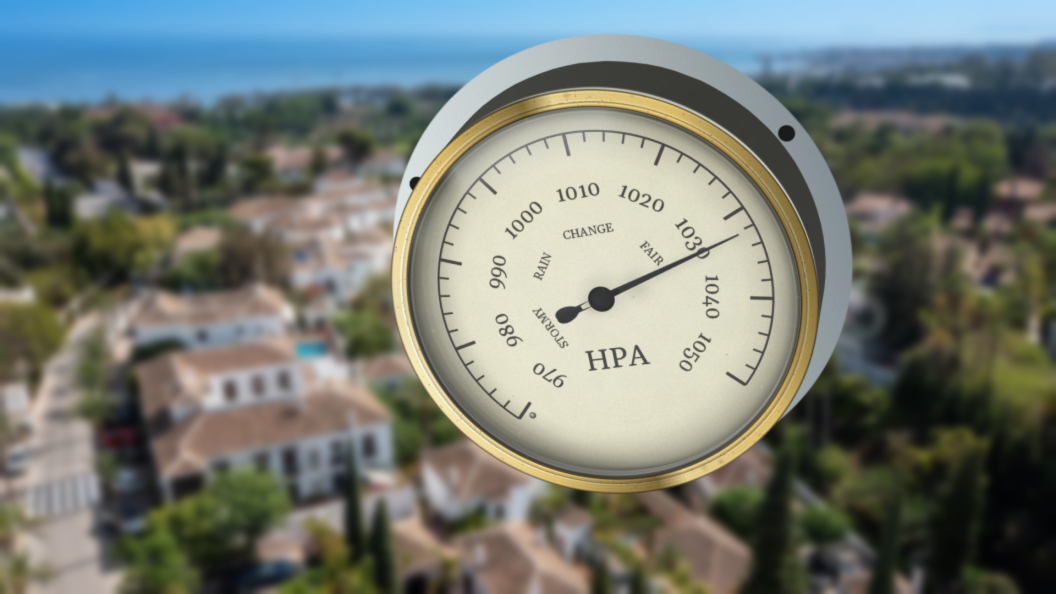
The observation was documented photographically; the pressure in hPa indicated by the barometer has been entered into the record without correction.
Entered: 1032 hPa
